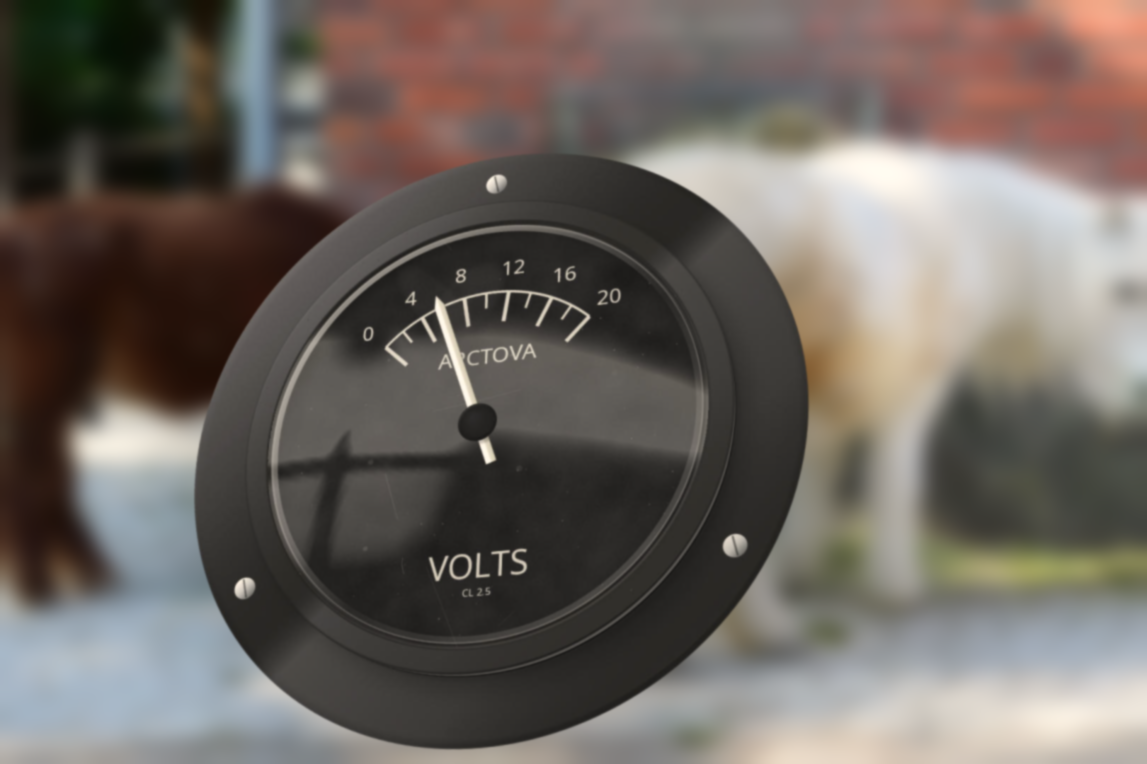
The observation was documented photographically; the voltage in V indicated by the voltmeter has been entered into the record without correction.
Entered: 6 V
